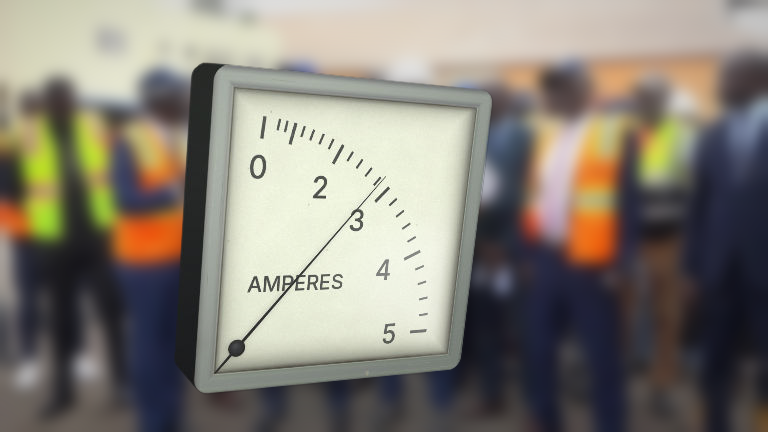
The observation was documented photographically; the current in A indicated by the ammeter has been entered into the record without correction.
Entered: 2.8 A
